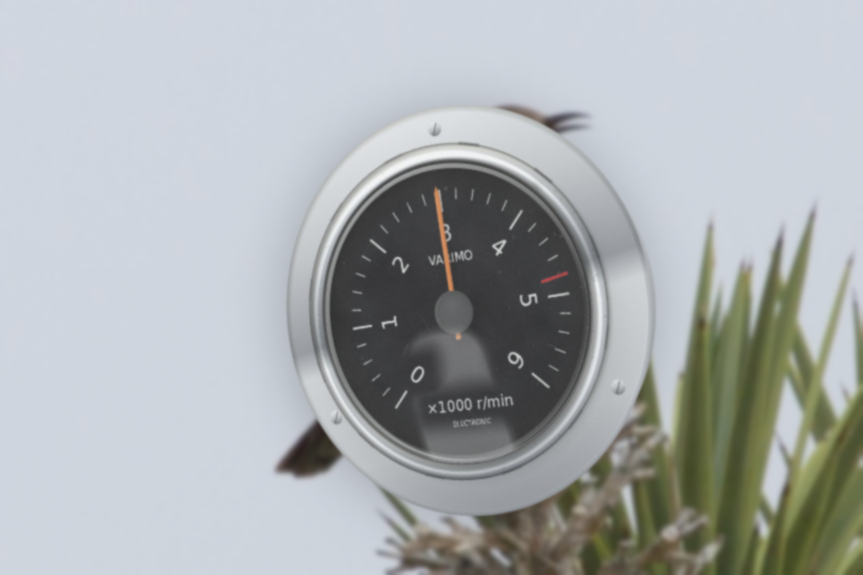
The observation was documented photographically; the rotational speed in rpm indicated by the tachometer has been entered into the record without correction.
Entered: 3000 rpm
